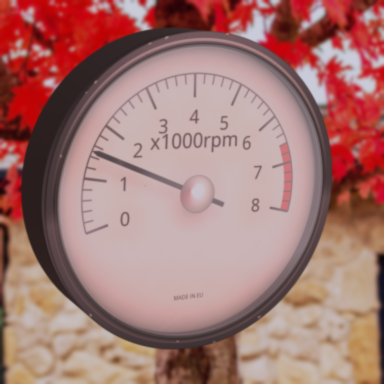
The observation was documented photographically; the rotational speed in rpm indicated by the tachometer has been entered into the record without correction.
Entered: 1500 rpm
